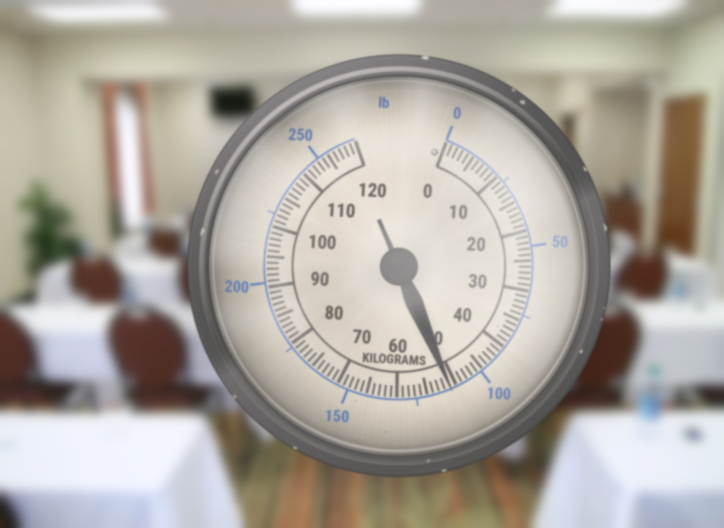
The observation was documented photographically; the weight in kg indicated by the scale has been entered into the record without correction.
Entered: 51 kg
